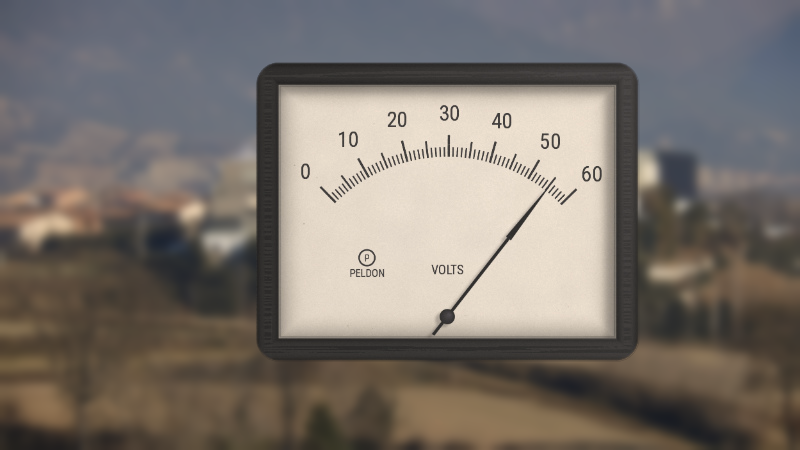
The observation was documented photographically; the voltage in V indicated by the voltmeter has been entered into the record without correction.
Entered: 55 V
